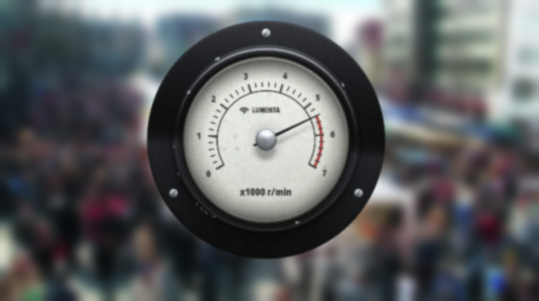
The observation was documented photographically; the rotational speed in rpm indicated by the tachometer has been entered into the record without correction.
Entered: 5400 rpm
